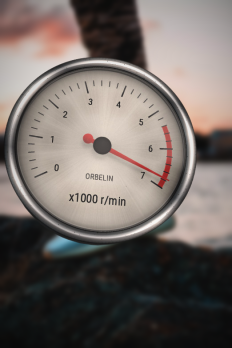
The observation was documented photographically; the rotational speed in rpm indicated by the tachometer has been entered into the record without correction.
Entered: 6800 rpm
